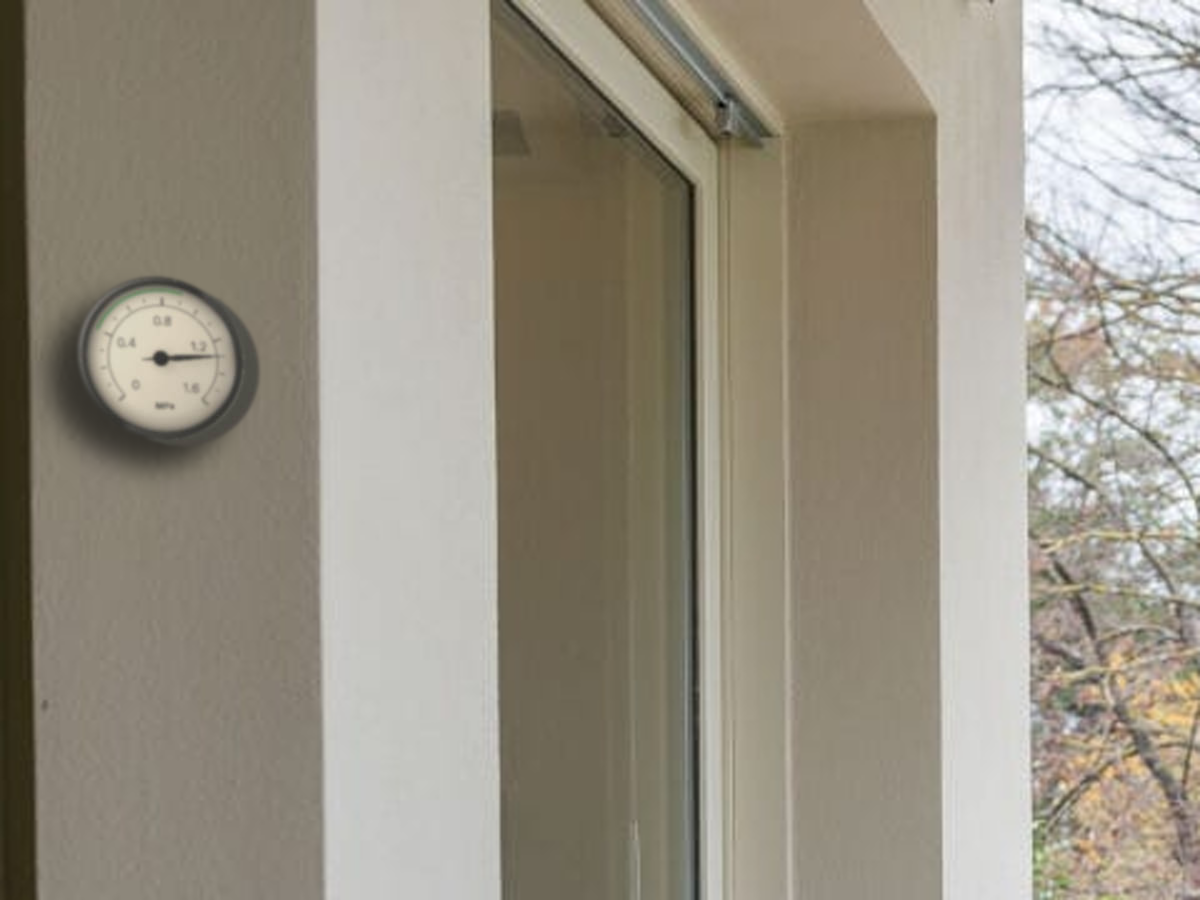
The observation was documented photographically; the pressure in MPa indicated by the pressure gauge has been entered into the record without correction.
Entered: 1.3 MPa
